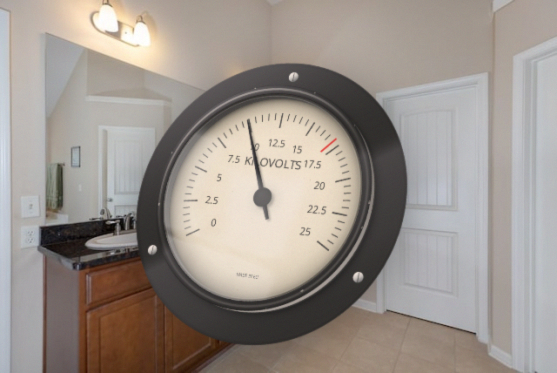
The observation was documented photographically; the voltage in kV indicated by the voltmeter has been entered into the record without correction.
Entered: 10 kV
